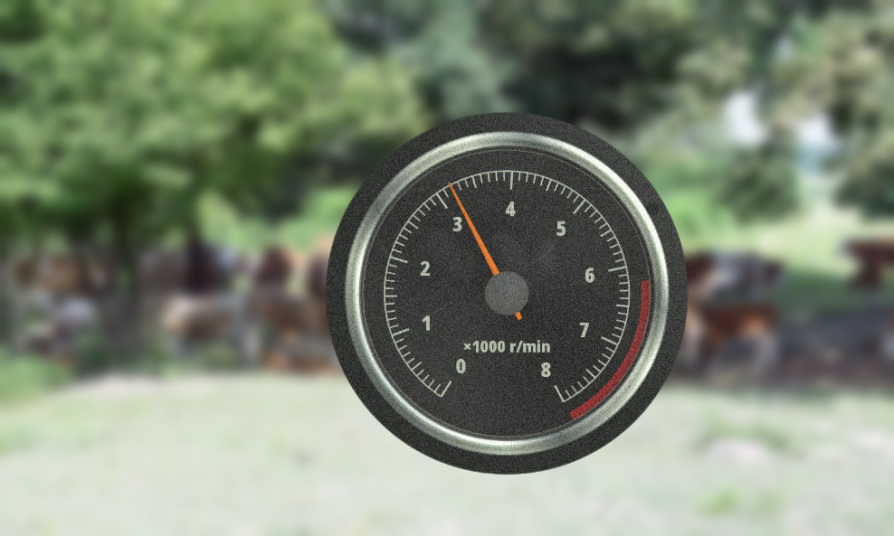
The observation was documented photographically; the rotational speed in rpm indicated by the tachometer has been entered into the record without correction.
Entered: 3200 rpm
